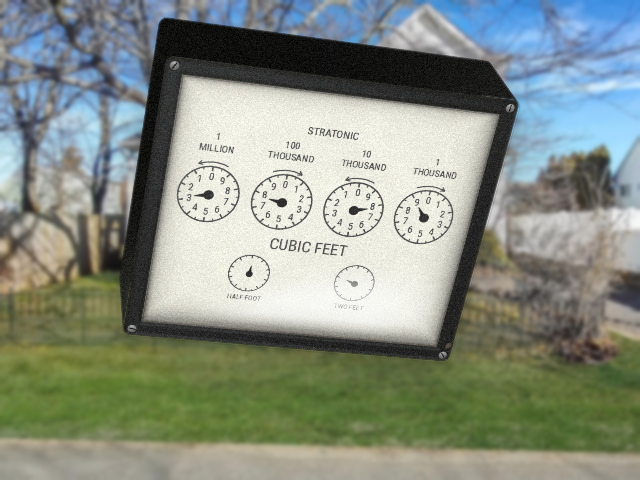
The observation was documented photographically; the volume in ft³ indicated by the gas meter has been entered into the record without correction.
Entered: 277900 ft³
